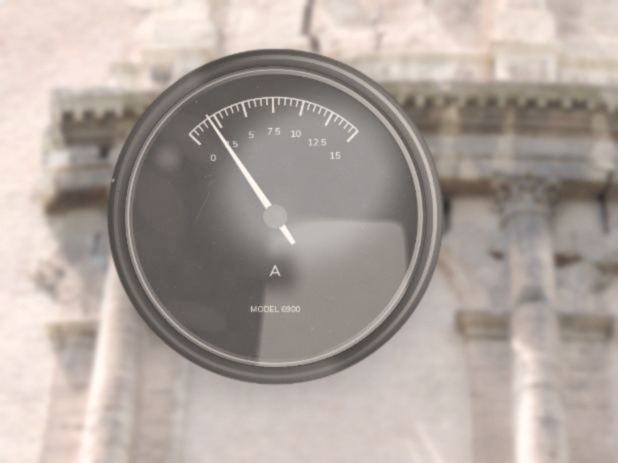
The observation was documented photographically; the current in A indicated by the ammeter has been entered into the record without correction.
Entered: 2 A
